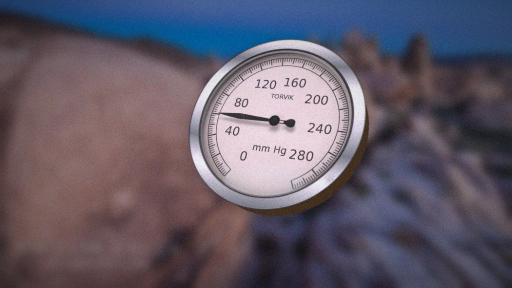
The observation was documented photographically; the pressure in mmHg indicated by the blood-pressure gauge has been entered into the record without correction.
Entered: 60 mmHg
